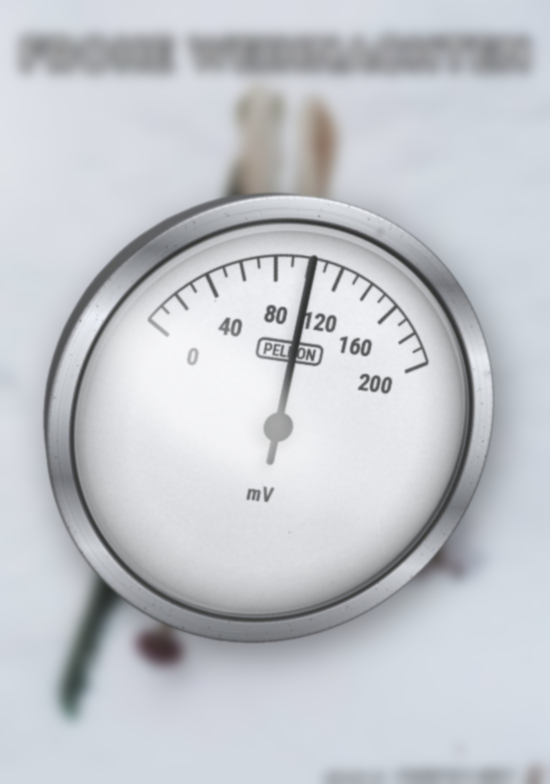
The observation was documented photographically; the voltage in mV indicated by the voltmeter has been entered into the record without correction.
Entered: 100 mV
